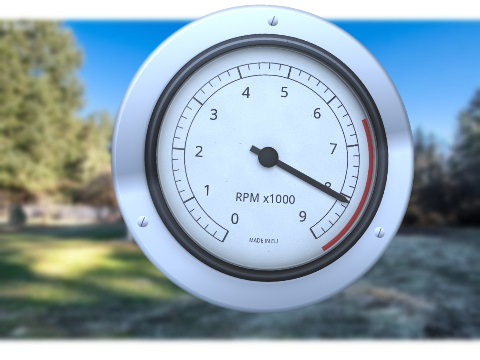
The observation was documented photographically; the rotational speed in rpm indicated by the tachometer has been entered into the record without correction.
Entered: 8100 rpm
